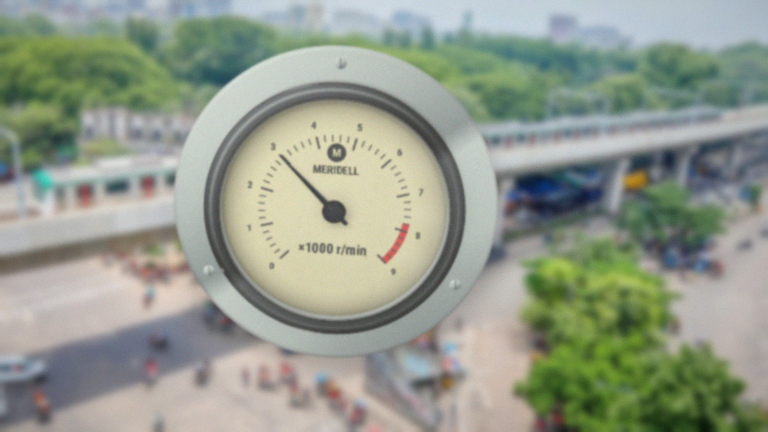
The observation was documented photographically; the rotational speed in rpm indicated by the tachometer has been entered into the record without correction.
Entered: 3000 rpm
